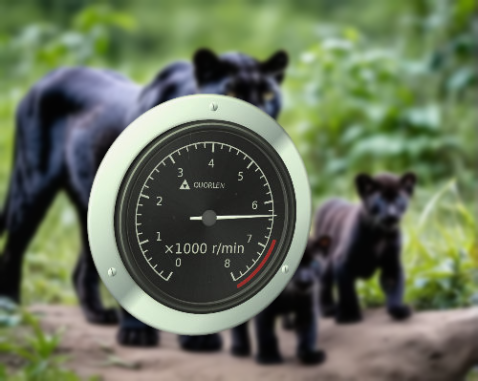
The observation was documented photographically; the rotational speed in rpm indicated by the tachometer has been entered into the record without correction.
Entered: 6300 rpm
